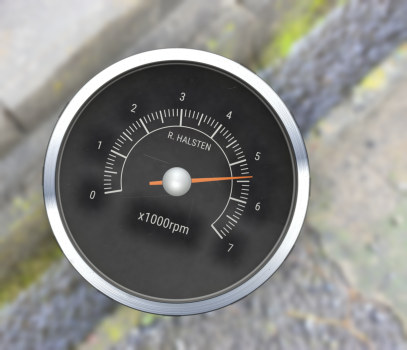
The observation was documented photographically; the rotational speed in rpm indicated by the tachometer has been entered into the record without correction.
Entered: 5400 rpm
